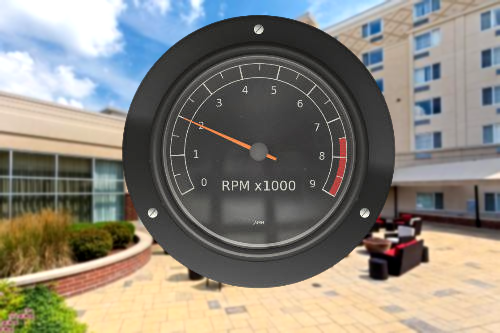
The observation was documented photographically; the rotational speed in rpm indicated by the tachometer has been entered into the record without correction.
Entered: 2000 rpm
